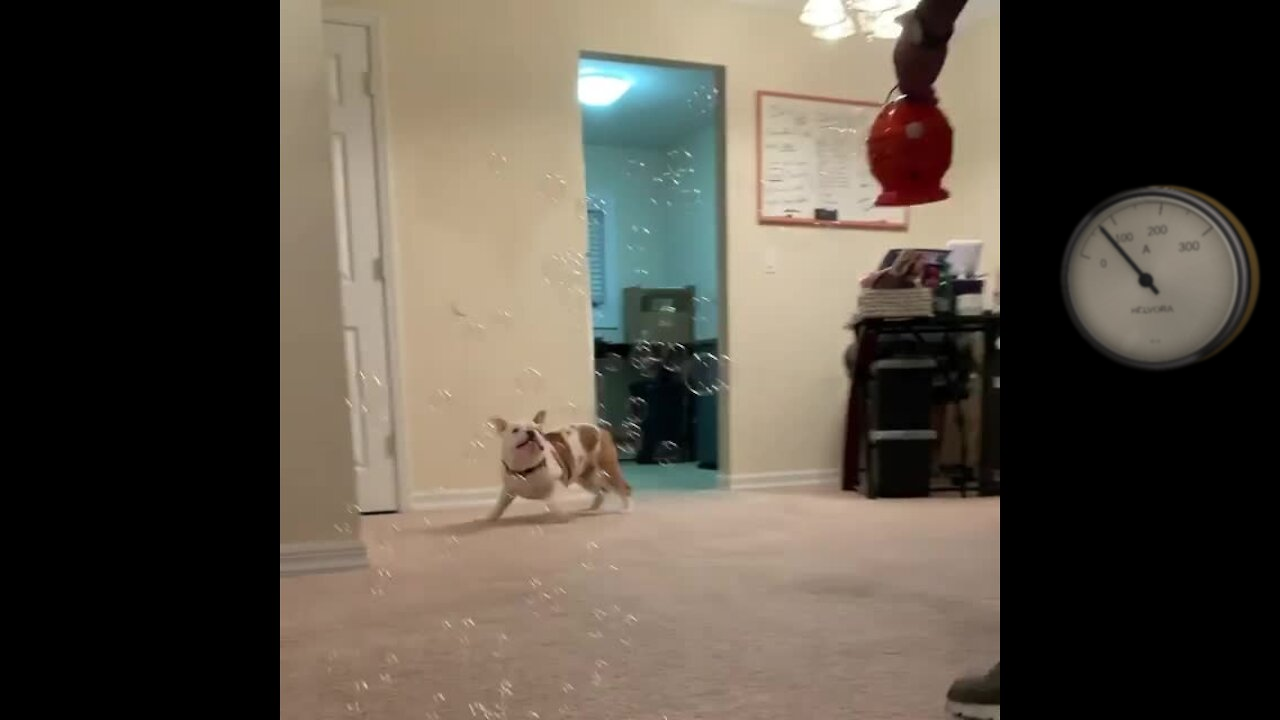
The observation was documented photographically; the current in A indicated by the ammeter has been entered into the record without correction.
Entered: 75 A
